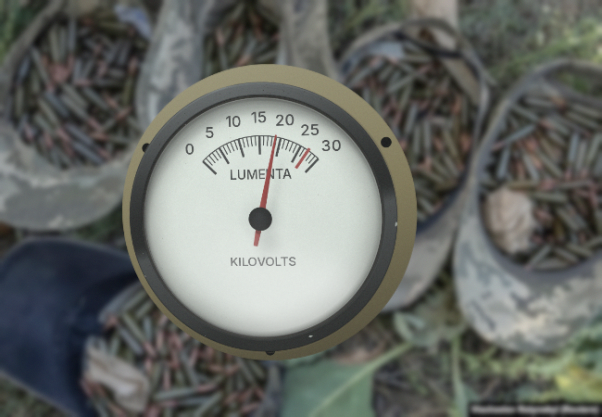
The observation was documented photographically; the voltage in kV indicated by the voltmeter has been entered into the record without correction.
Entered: 19 kV
